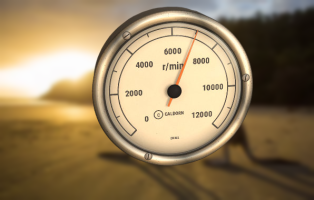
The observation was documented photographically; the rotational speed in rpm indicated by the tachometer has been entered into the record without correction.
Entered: 7000 rpm
